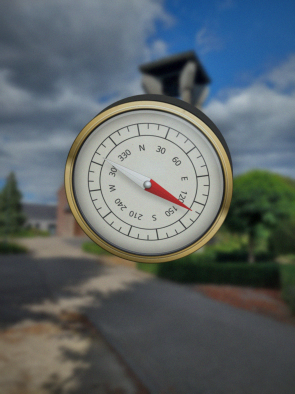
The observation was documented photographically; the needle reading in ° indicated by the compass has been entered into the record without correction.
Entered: 130 °
